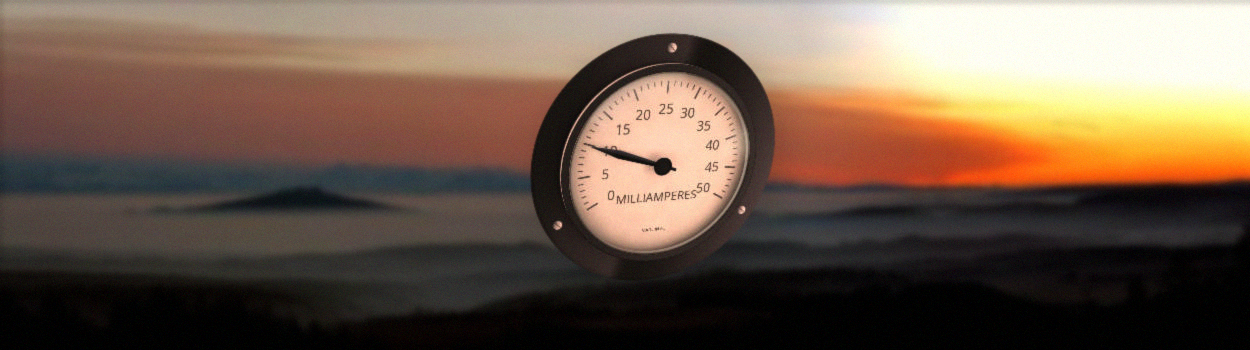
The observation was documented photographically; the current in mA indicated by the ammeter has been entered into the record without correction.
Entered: 10 mA
